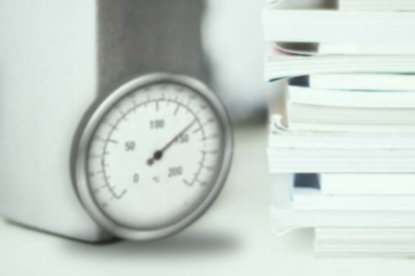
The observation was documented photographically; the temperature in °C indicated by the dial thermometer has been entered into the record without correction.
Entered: 140 °C
